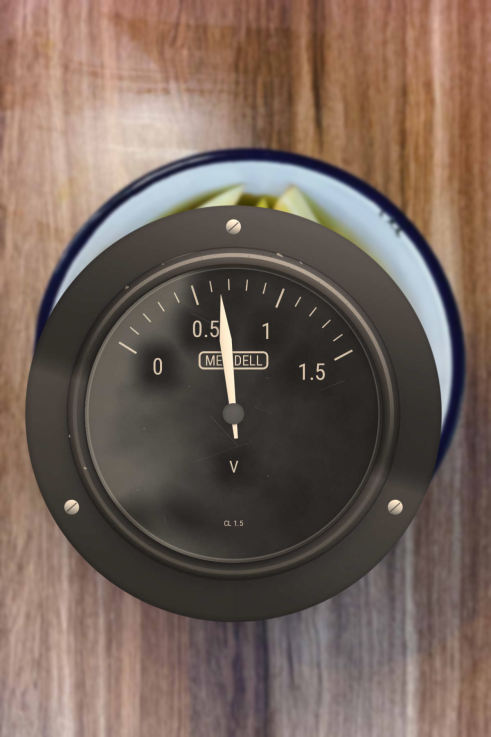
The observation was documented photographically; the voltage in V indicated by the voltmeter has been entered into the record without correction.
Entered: 0.65 V
